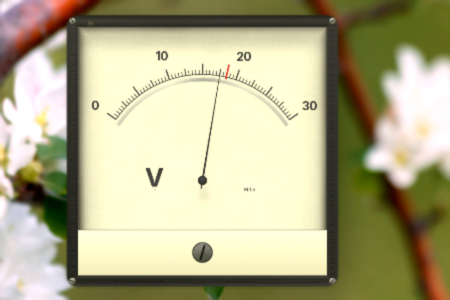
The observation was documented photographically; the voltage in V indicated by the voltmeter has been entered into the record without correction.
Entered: 17.5 V
